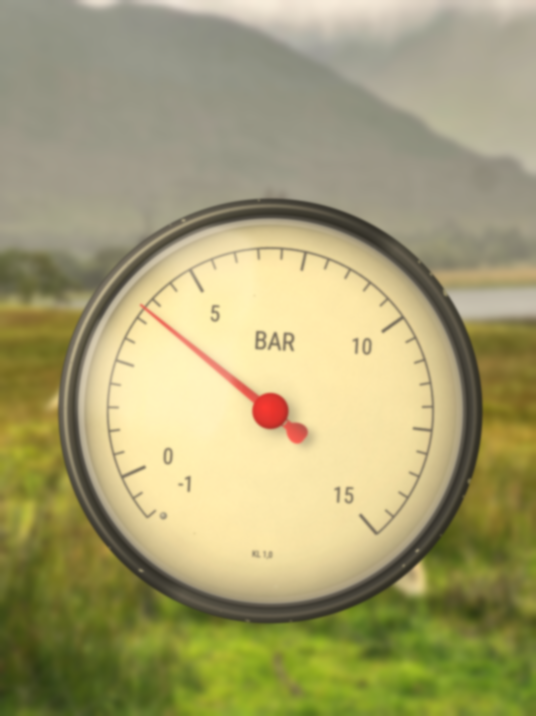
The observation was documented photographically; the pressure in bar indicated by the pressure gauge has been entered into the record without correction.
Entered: 3.75 bar
